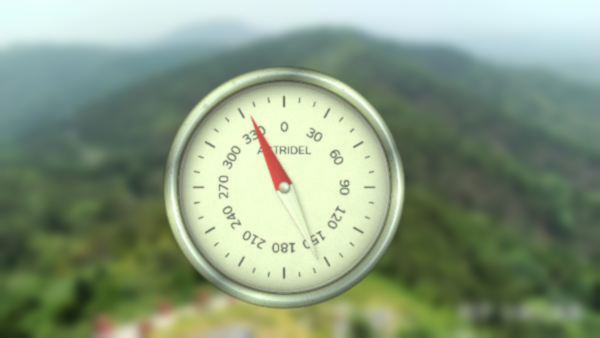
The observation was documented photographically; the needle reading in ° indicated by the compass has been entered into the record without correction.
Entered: 335 °
